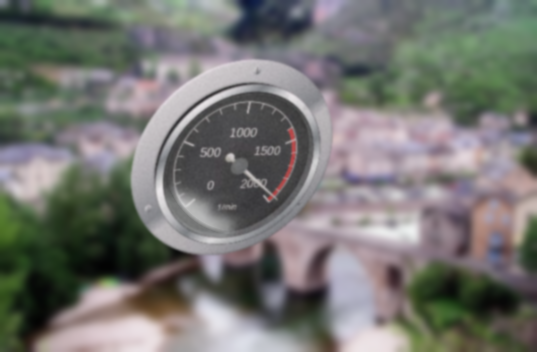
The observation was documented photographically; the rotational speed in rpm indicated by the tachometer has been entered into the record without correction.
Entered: 1950 rpm
